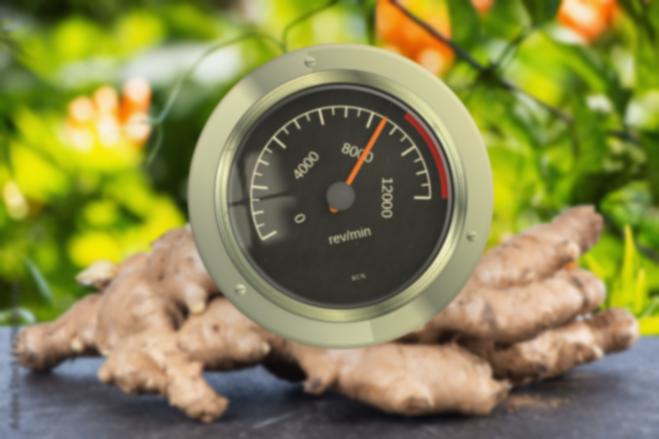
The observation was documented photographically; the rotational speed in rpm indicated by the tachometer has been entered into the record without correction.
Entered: 8500 rpm
